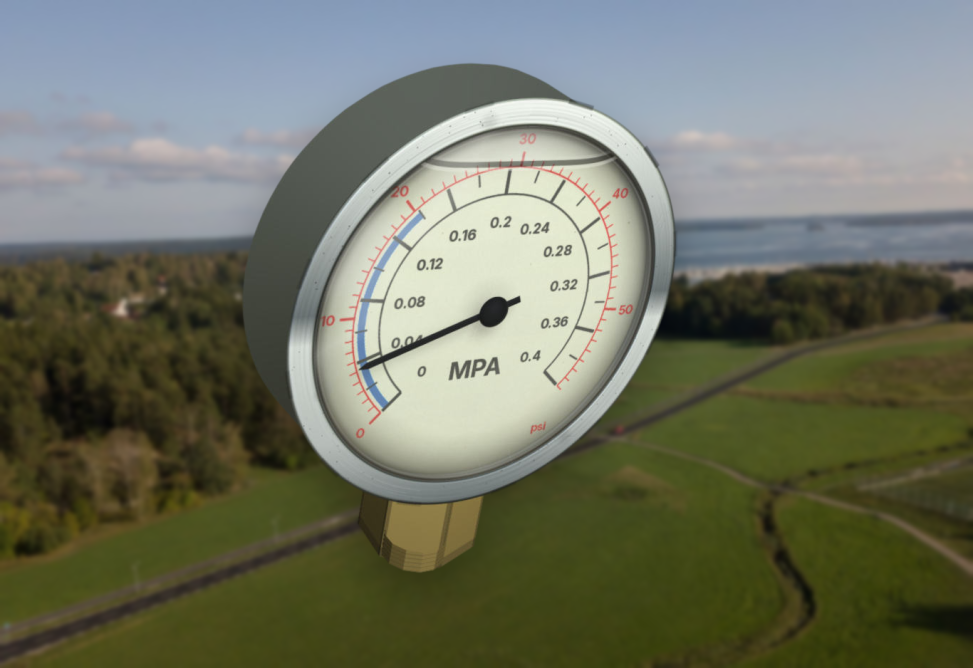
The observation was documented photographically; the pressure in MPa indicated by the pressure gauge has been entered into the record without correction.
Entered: 0.04 MPa
